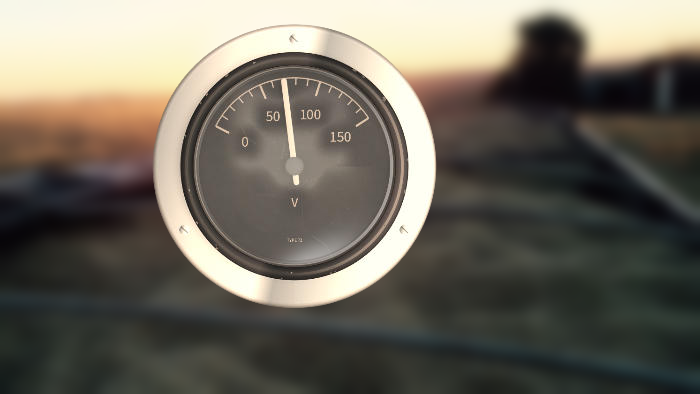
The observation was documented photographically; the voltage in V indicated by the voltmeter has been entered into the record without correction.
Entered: 70 V
